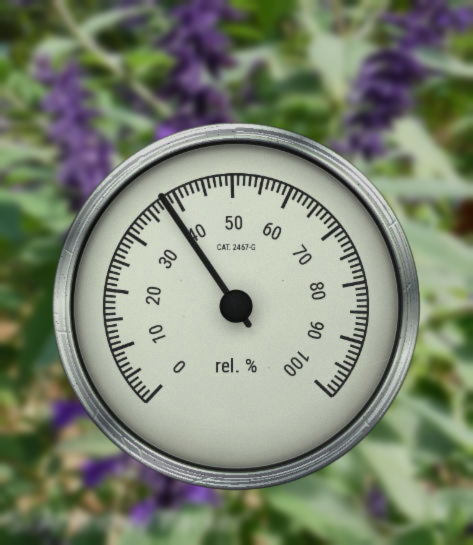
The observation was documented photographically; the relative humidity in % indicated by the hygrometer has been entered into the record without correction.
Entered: 38 %
